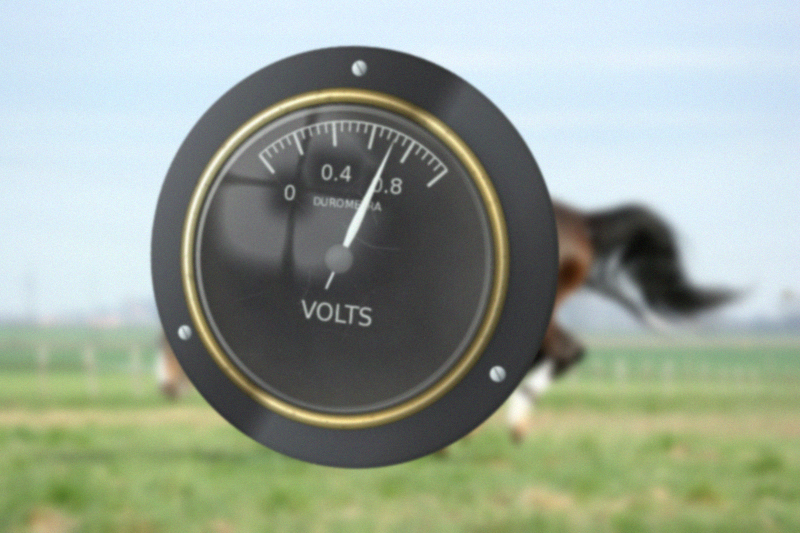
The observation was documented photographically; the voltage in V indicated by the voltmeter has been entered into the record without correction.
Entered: 0.72 V
